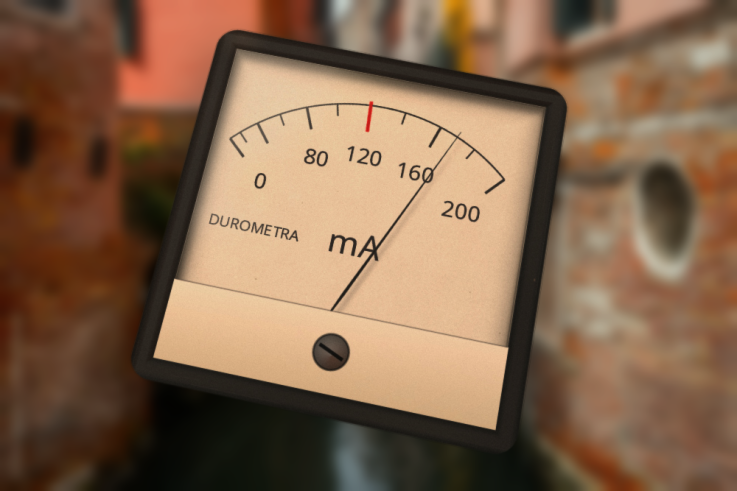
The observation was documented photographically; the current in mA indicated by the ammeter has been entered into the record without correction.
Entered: 170 mA
